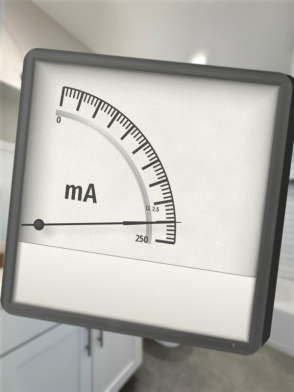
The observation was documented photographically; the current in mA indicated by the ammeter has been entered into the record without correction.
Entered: 225 mA
